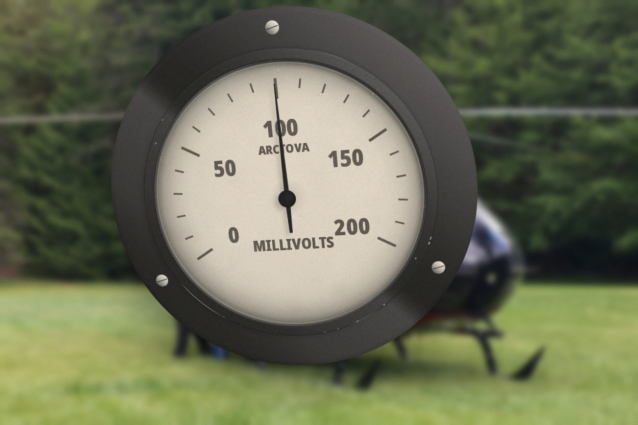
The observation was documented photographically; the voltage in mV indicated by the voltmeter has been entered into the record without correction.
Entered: 100 mV
